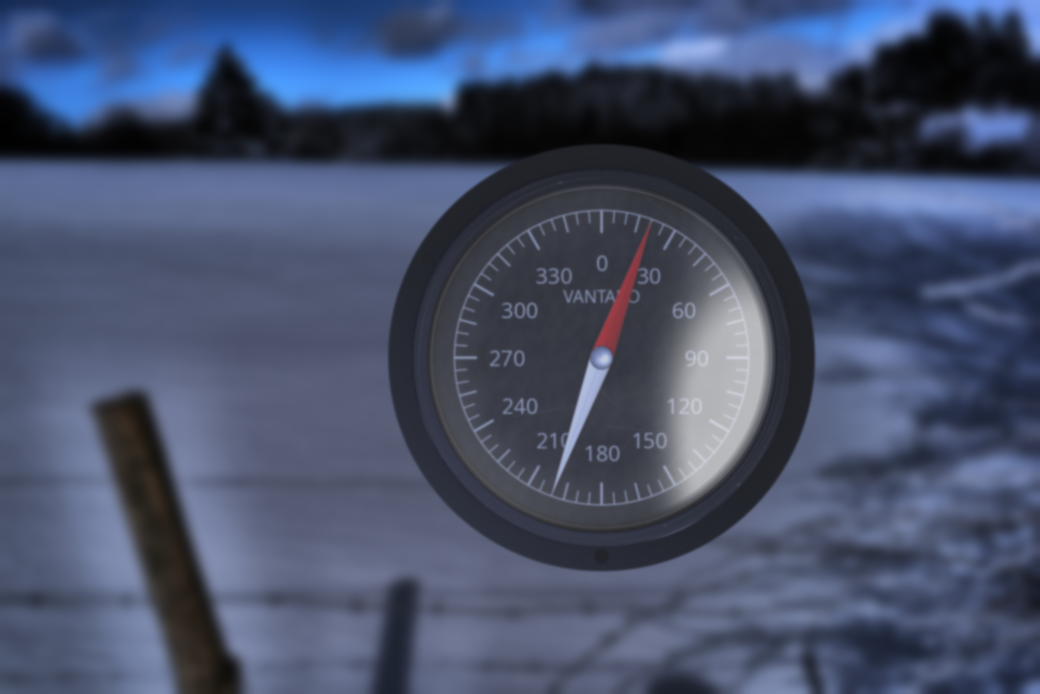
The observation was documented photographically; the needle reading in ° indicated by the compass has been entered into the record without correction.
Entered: 20 °
